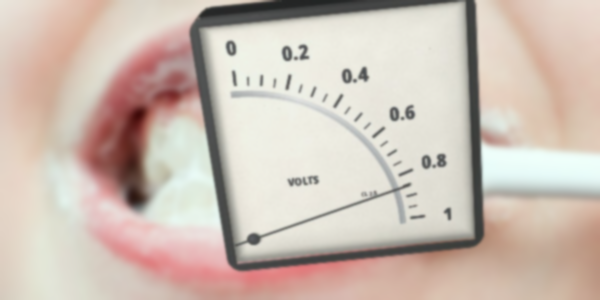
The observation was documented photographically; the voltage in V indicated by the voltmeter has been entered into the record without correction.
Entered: 0.85 V
